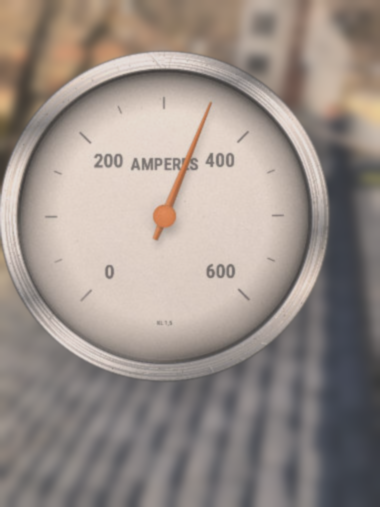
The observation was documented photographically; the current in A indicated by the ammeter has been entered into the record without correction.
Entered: 350 A
